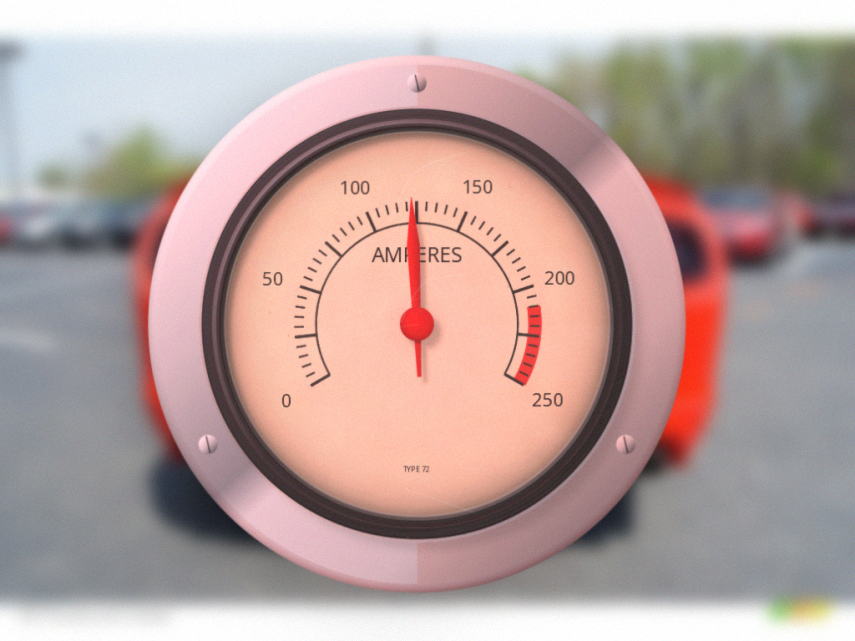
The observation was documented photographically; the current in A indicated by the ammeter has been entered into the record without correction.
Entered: 122.5 A
